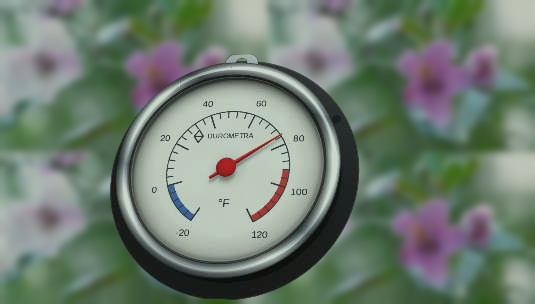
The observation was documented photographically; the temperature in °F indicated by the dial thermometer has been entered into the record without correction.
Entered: 76 °F
